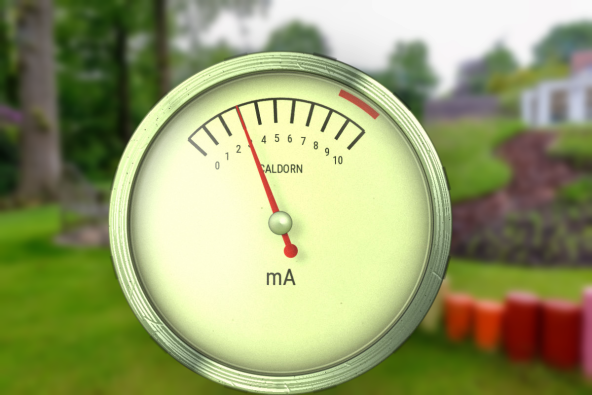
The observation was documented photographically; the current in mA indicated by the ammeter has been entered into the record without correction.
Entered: 3 mA
